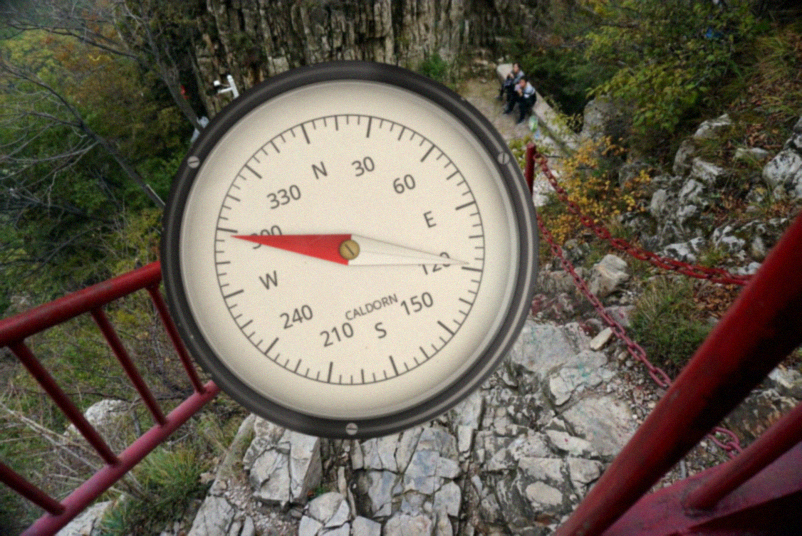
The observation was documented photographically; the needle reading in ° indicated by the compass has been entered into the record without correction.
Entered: 297.5 °
